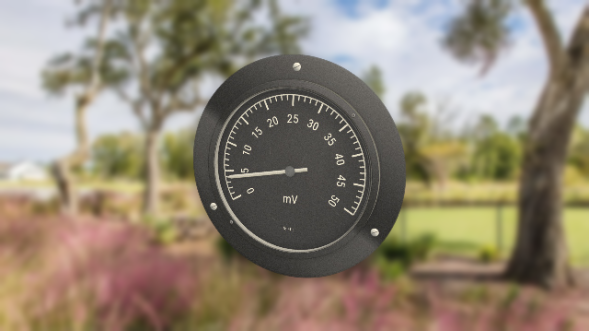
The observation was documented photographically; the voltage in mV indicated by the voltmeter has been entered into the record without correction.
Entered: 4 mV
